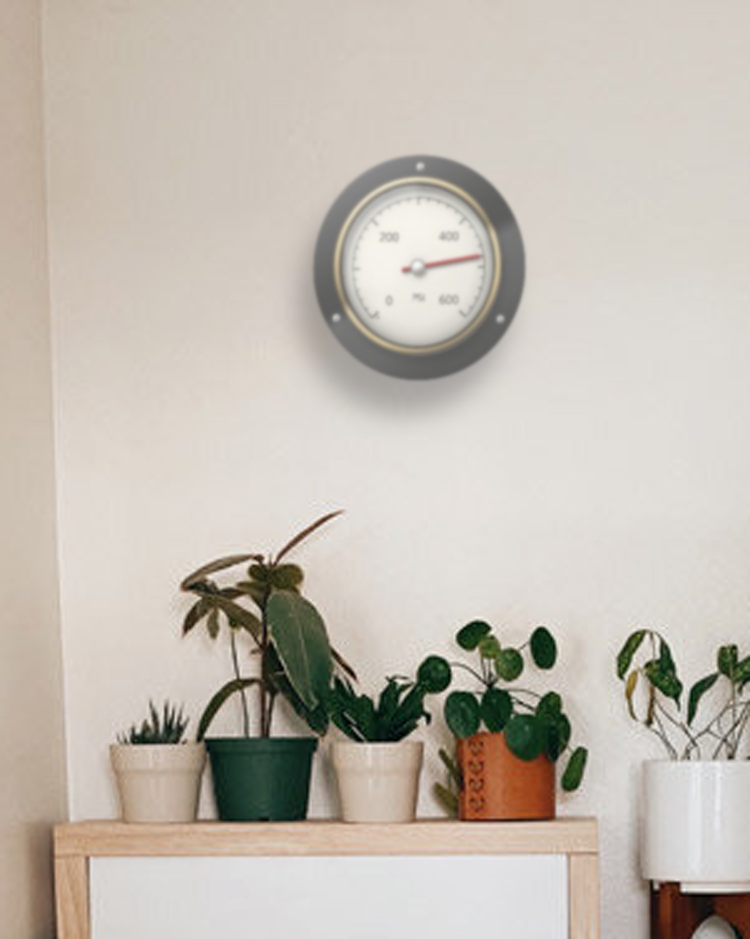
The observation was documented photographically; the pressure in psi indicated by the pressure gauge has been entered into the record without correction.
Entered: 480 psi
